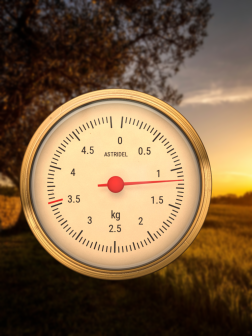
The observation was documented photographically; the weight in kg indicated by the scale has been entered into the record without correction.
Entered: 1.15 kg
